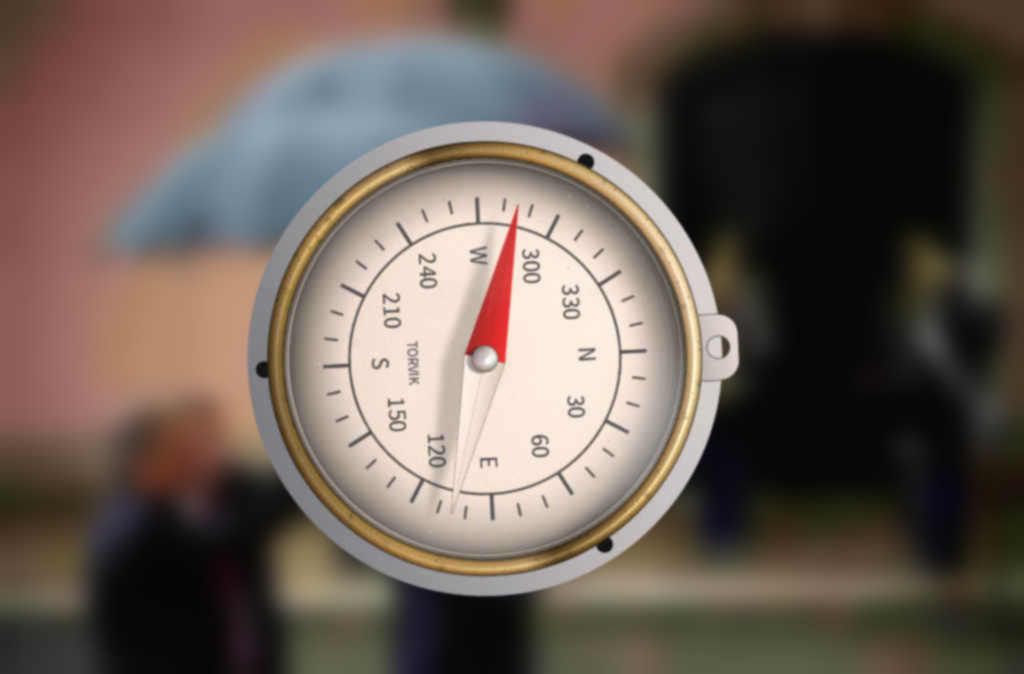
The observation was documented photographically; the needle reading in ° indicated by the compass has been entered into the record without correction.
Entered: 285 °
